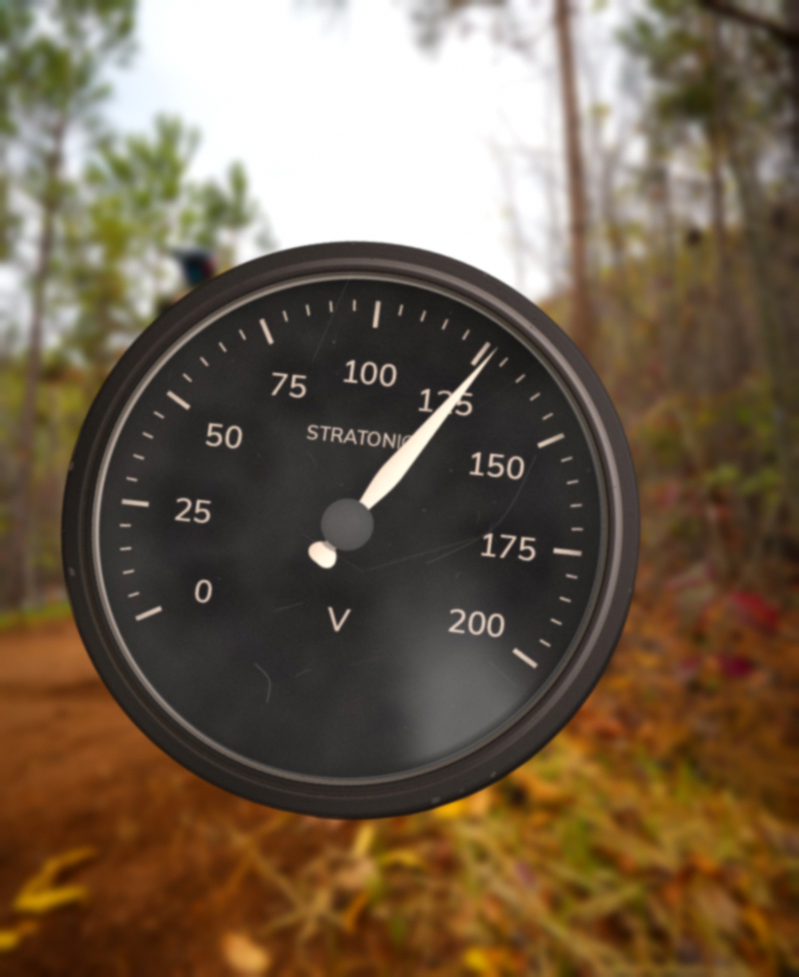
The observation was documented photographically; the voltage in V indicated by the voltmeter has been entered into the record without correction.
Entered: 127.5 V
